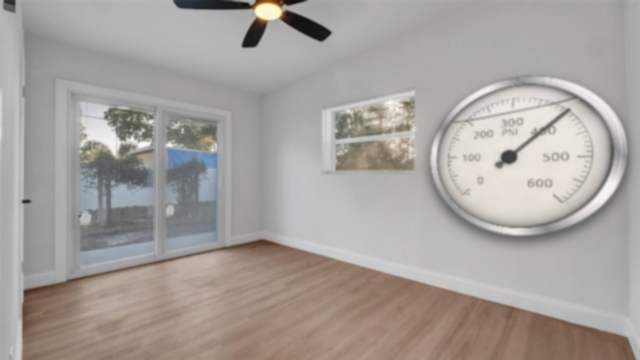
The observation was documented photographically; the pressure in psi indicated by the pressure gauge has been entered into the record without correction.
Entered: 400 psi
